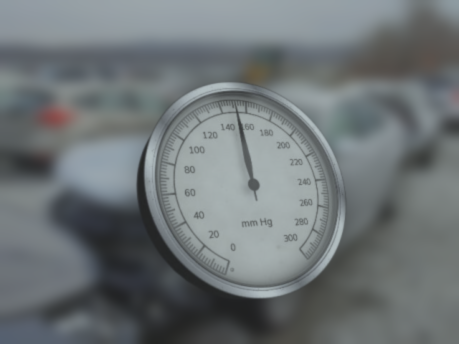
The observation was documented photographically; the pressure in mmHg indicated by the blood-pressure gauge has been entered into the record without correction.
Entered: 150 mmHg
